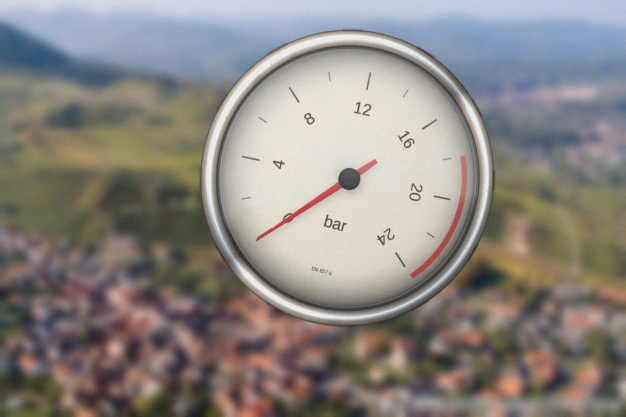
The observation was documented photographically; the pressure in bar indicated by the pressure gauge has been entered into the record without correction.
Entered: 0 bar
